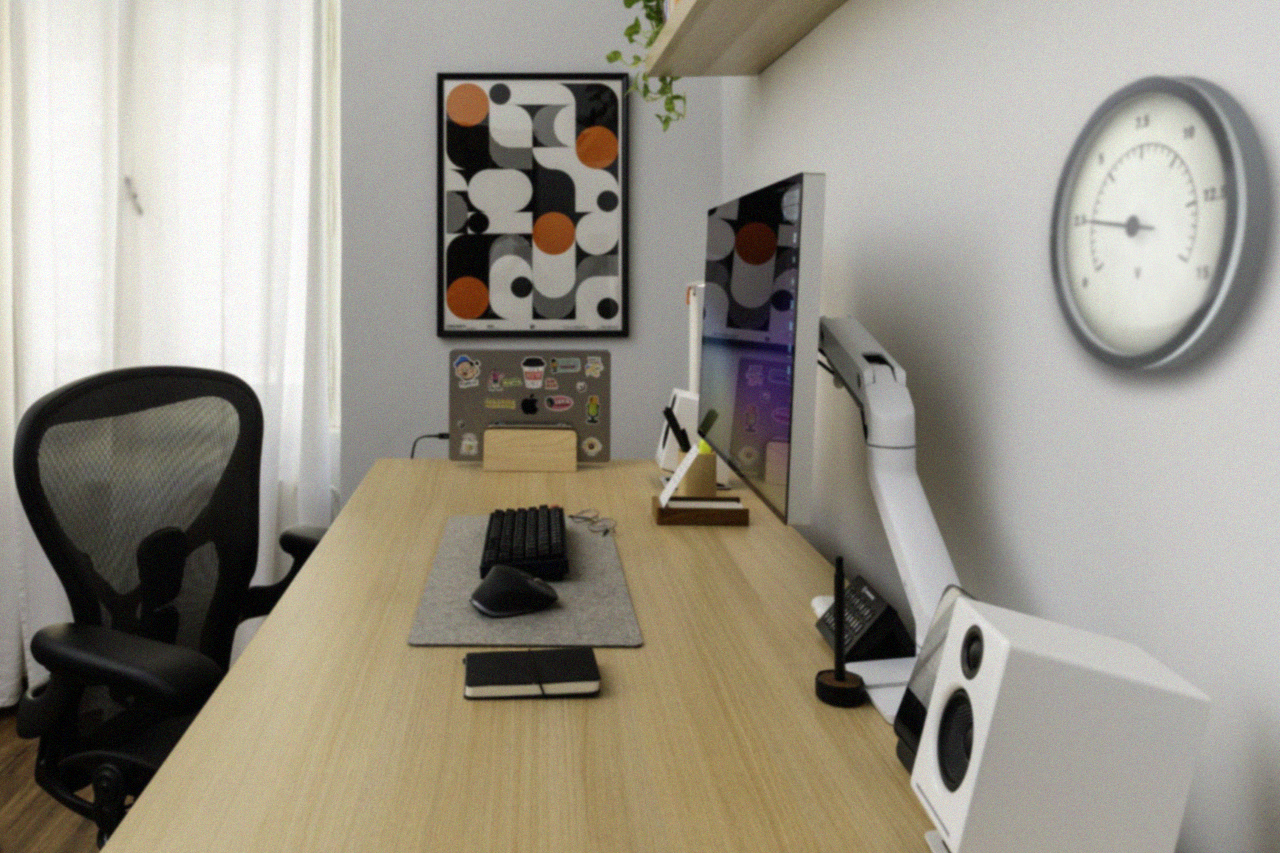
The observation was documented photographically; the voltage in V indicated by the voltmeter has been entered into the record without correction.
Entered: 2.5 V
